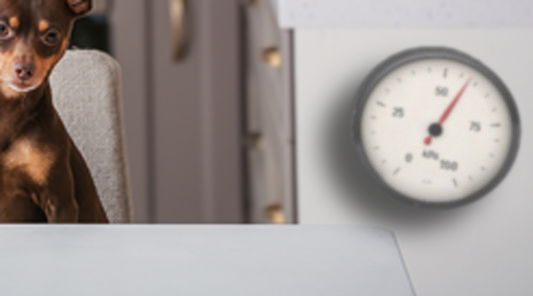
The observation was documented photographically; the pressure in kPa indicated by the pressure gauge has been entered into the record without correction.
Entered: 57.5 kPa
